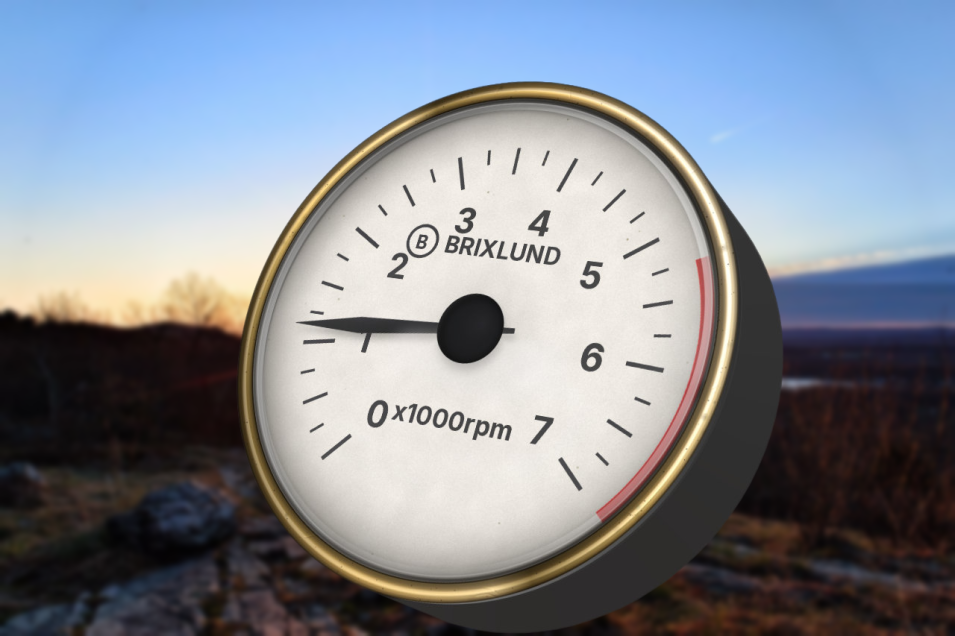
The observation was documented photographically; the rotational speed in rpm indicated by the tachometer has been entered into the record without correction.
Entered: 1125 rpm
